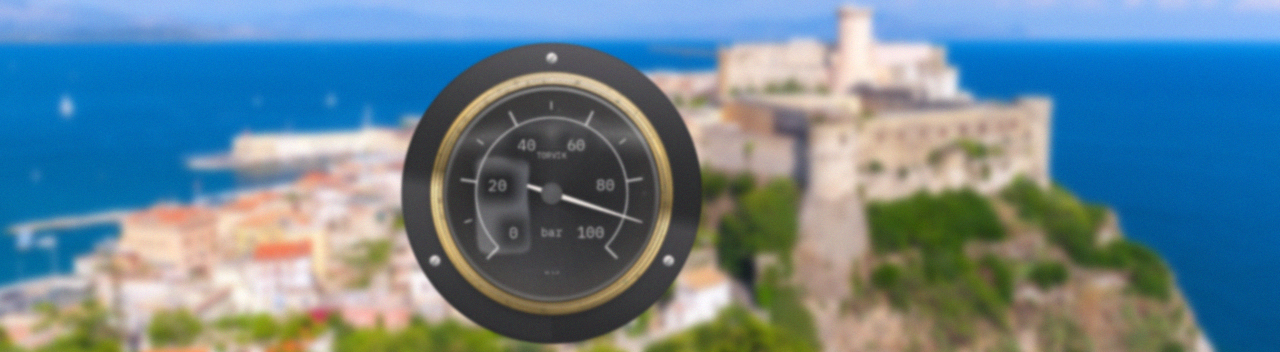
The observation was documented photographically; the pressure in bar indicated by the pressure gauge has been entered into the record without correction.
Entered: 90 bar
